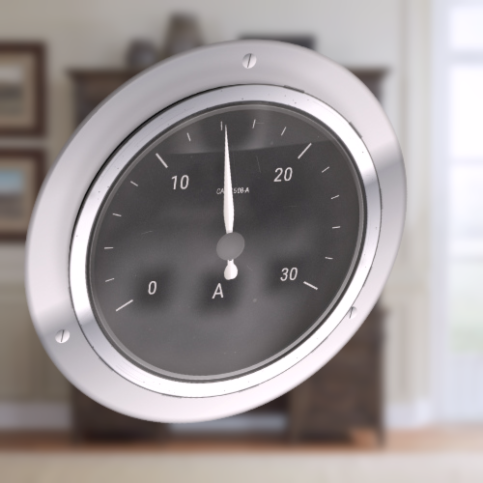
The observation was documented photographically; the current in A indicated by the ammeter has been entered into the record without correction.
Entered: 14 A
